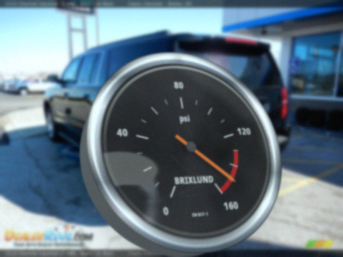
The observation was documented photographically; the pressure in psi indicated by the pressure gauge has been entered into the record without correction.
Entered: 150 psi
